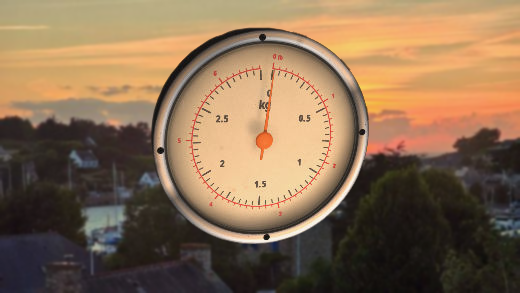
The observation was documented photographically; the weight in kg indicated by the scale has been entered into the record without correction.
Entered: 0 kg
